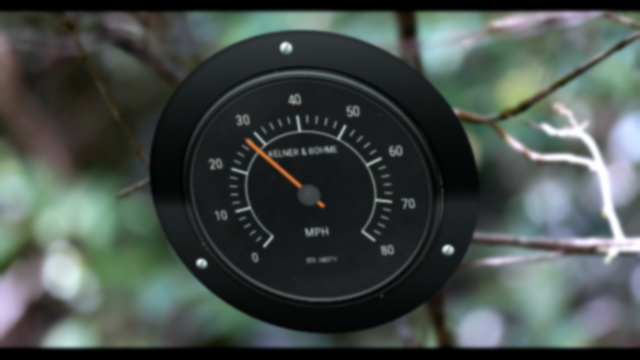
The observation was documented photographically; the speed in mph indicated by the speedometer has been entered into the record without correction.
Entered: 28 mph
